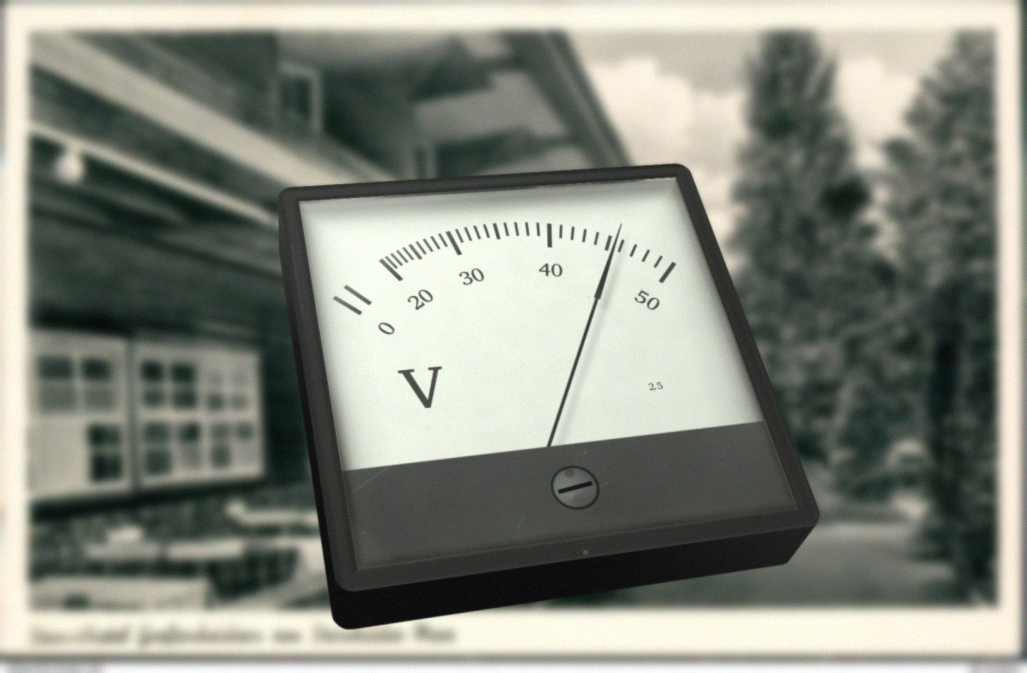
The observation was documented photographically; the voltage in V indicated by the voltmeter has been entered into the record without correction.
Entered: 45.5 V
